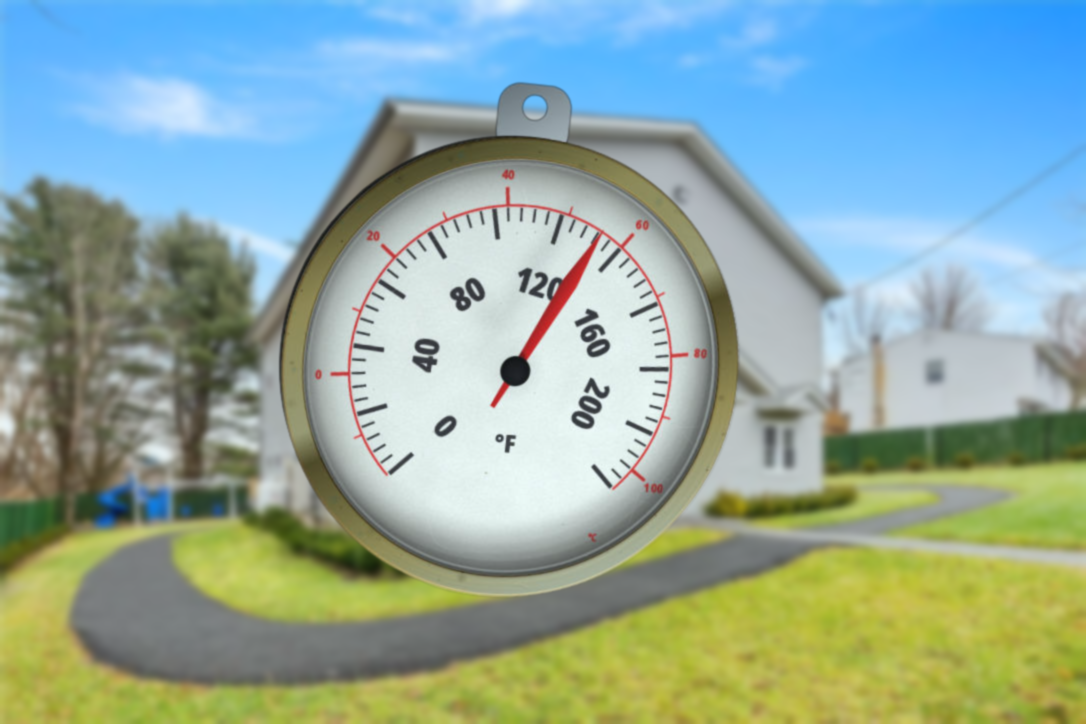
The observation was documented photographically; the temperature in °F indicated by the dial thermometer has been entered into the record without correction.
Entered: 132 °F
